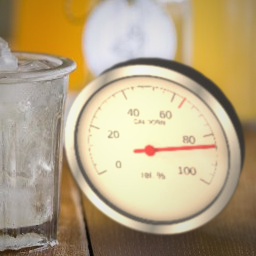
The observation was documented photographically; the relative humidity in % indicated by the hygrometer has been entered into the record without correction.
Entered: 84 %
